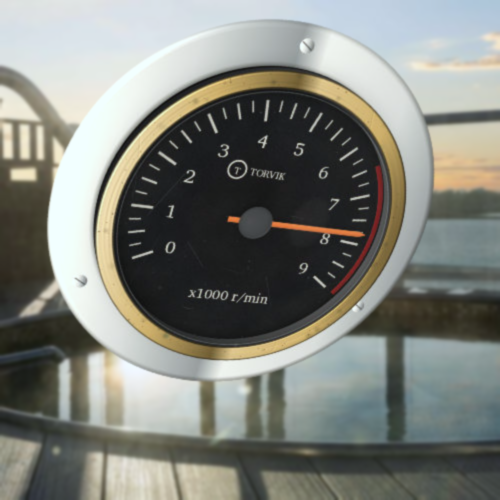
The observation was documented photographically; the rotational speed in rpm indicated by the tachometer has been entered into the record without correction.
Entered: 7750 rpm
